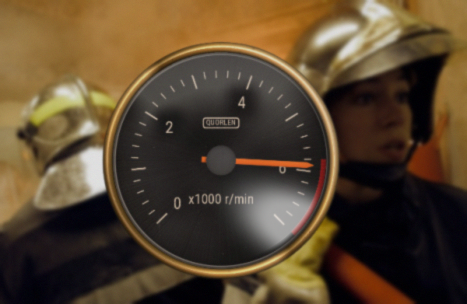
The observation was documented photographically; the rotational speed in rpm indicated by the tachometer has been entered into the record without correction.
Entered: 5900 rpm
